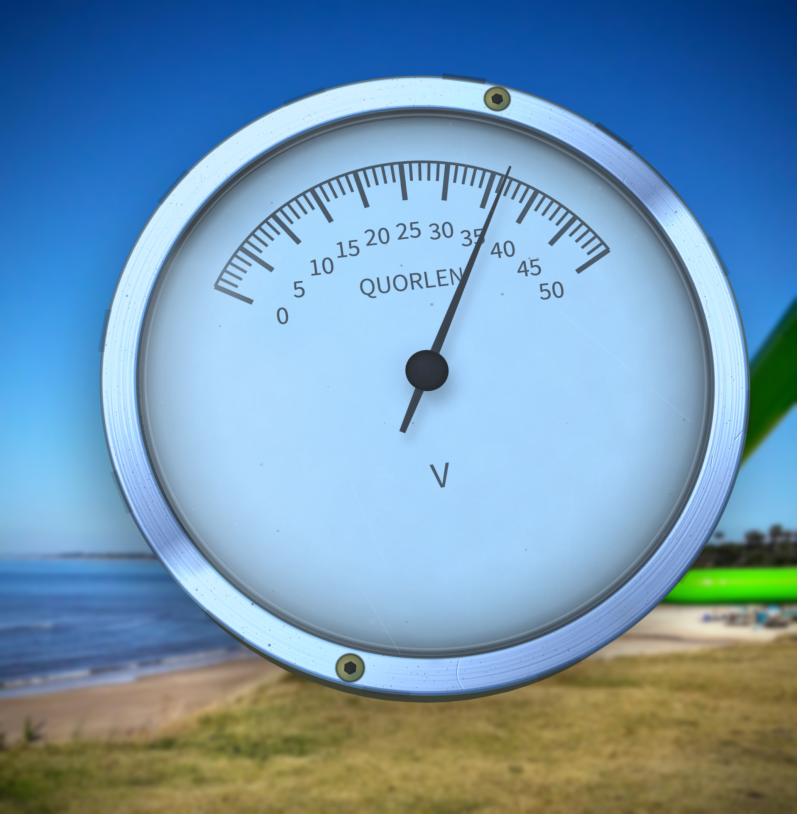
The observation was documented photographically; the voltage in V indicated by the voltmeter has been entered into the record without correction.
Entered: 36.5 V
